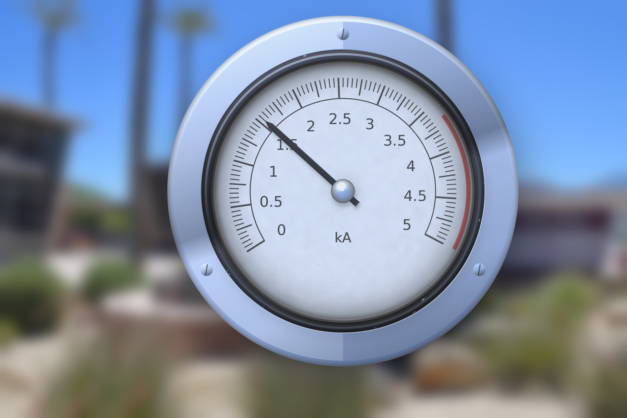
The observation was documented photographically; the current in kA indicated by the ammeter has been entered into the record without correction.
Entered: 1.55 kA
